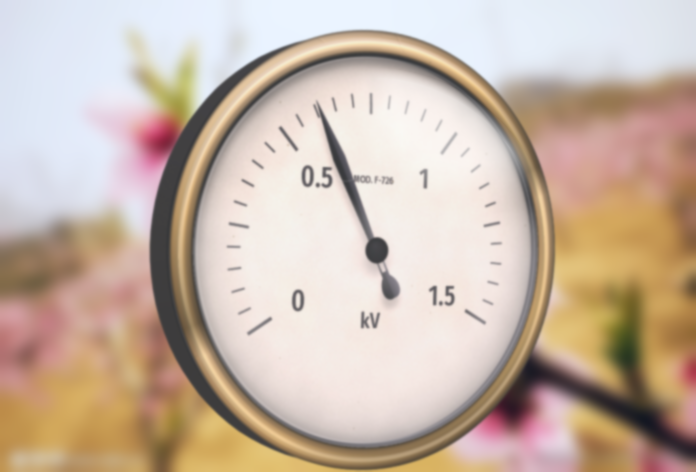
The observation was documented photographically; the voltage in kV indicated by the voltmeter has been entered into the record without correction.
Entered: 0.6 kV
